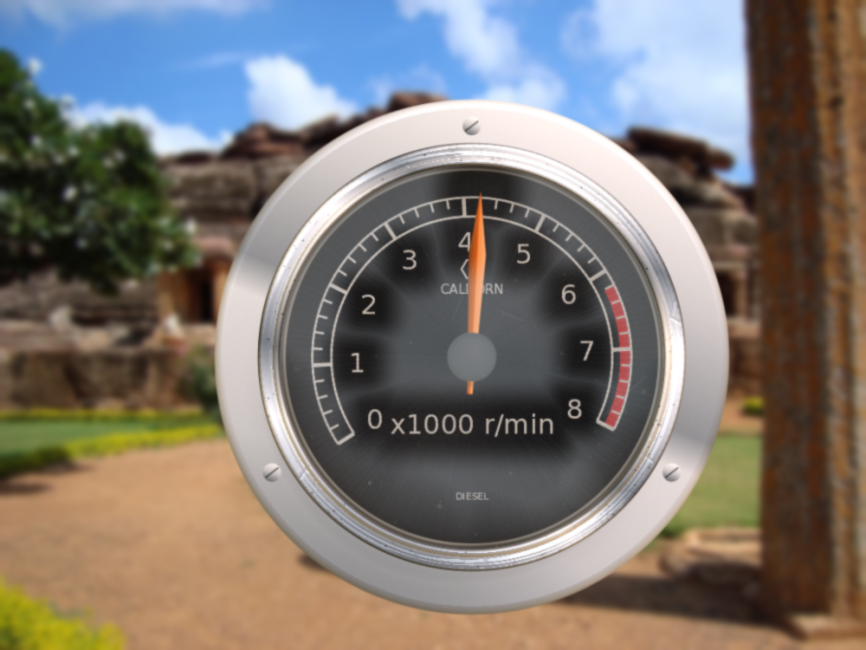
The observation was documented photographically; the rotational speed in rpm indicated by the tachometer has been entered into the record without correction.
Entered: 4200 rpm
